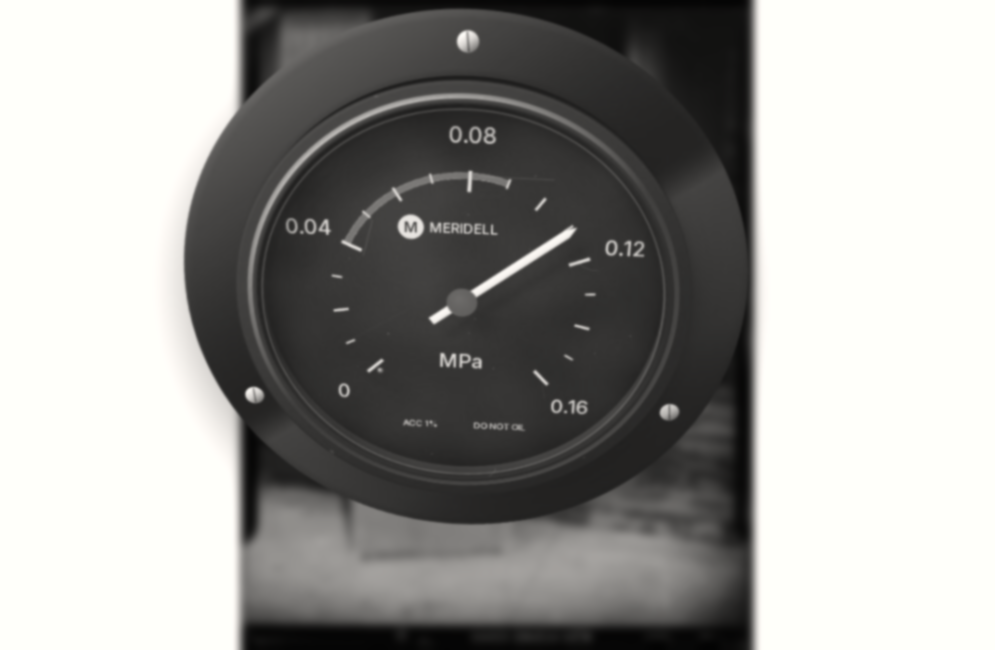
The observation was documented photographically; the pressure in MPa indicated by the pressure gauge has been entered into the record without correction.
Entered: 0.11 MPa
